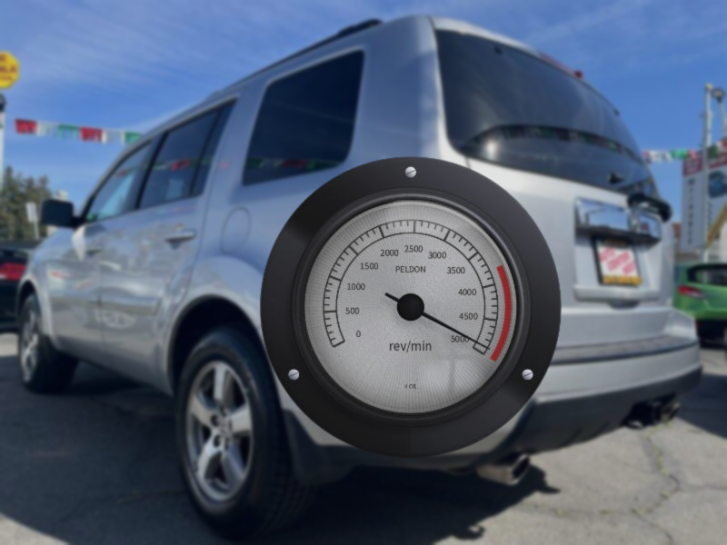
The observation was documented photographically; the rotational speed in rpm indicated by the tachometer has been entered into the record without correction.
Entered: 4900 rpm
